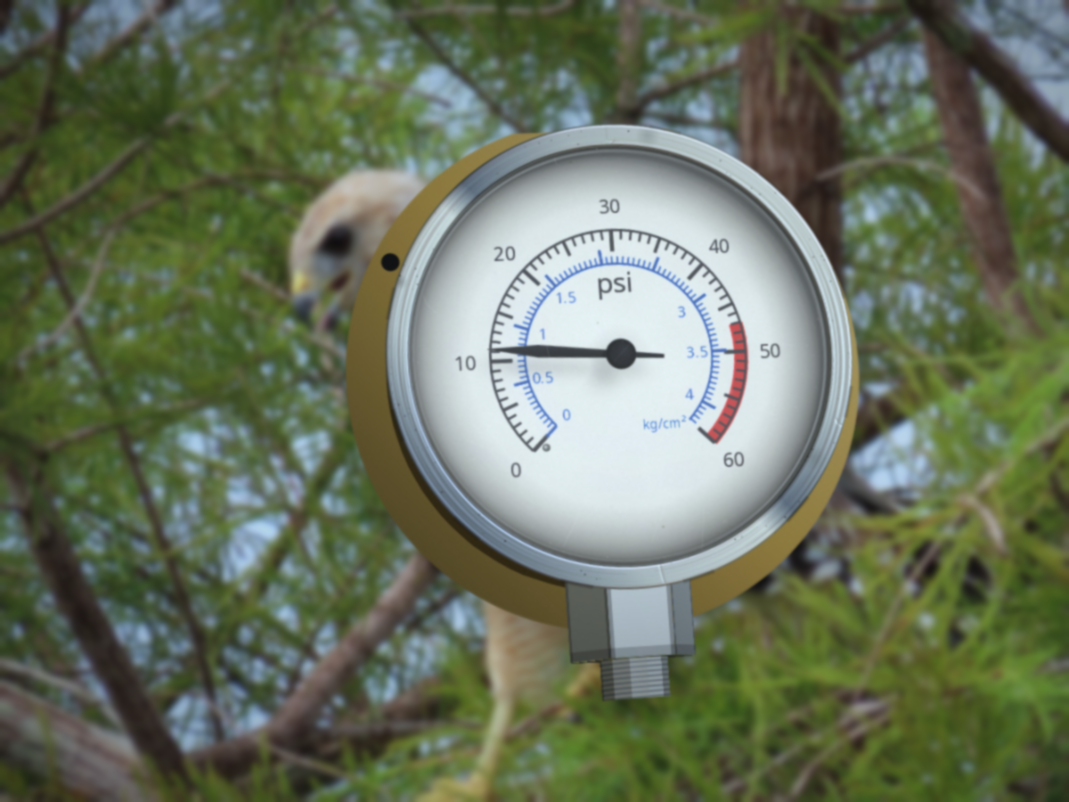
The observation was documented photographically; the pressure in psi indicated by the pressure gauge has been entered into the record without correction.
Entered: 11 psi
